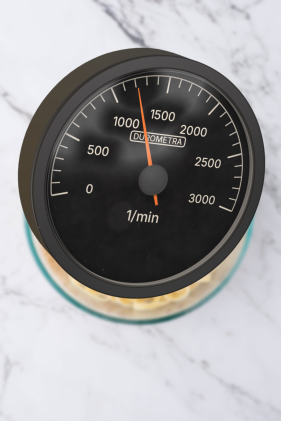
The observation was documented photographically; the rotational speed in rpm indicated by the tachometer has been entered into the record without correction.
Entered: 1200 rpm
